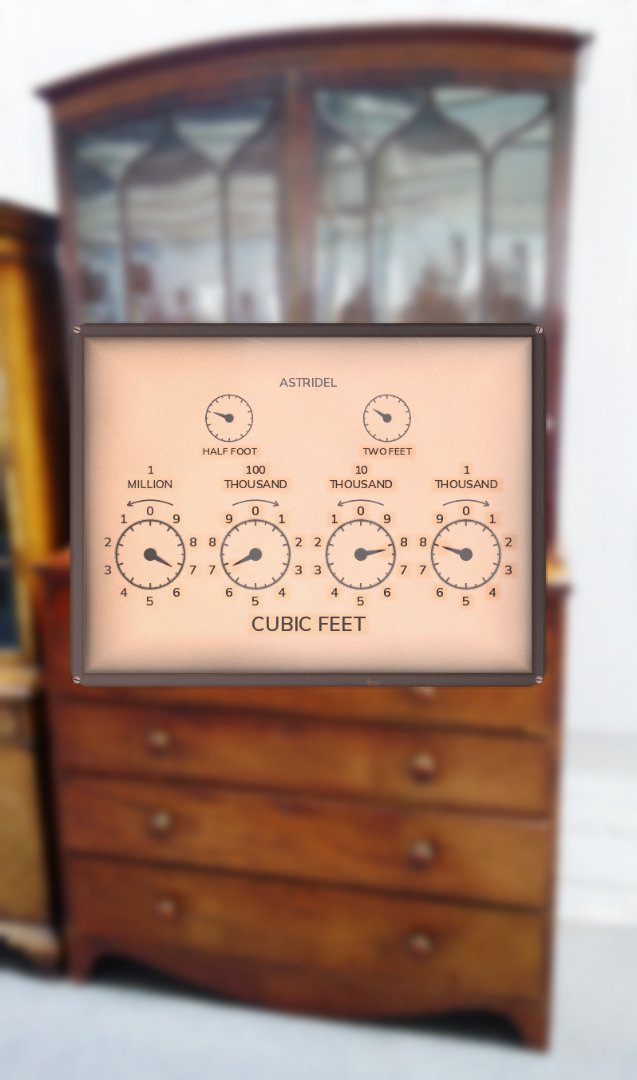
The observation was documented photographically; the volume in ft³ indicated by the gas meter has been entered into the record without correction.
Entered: 667800 ft³
